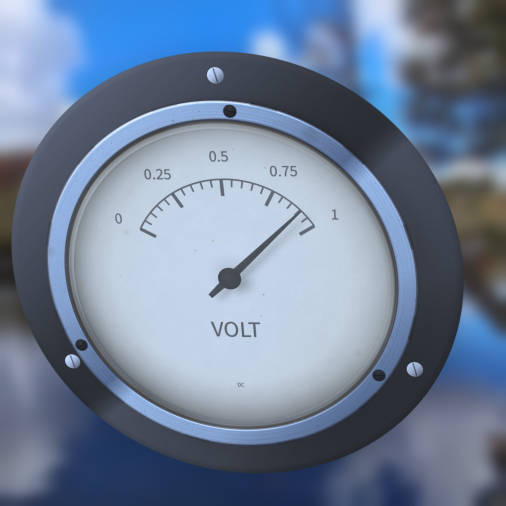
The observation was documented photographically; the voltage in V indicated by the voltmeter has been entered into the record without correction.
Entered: 0.9 V
